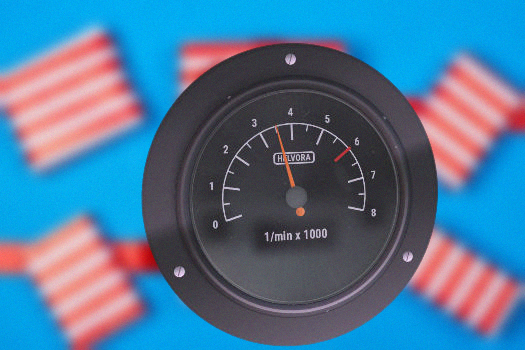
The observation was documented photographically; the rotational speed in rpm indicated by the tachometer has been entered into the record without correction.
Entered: 3500 rpm
